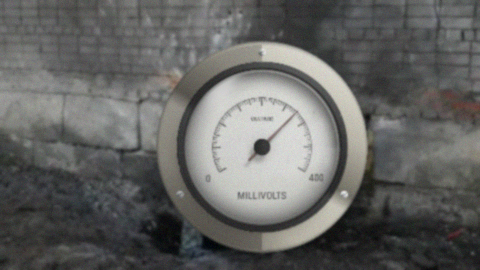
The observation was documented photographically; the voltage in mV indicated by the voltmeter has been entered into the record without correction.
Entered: 275 mV
